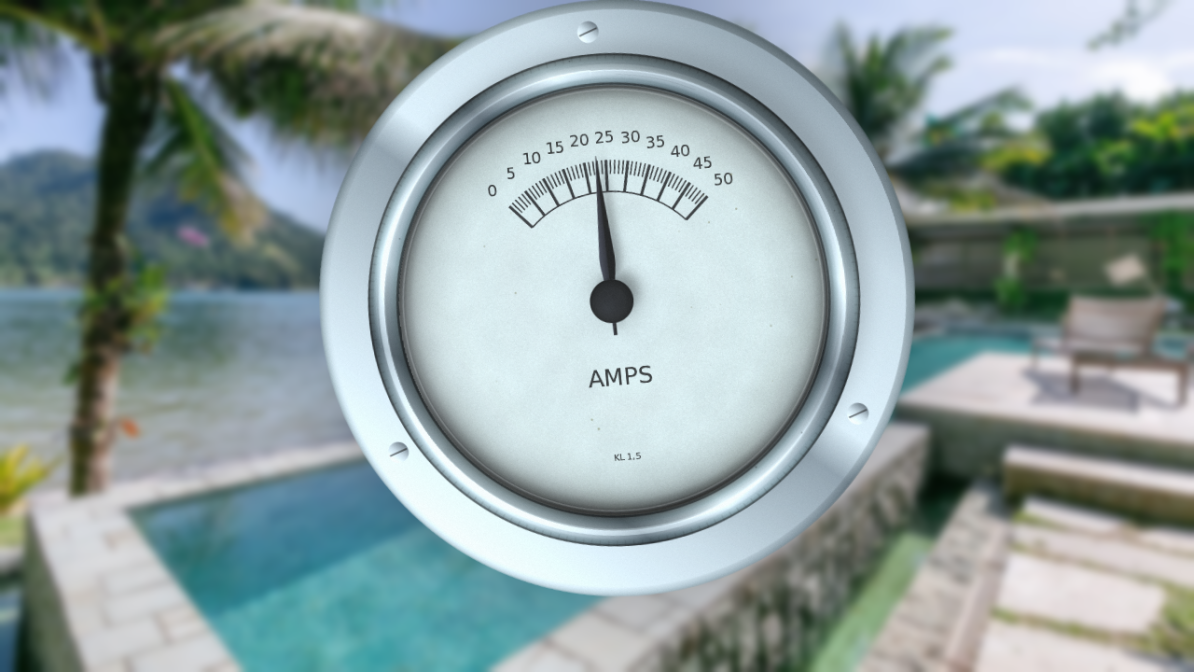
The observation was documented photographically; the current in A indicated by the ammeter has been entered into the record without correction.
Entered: 23 A
